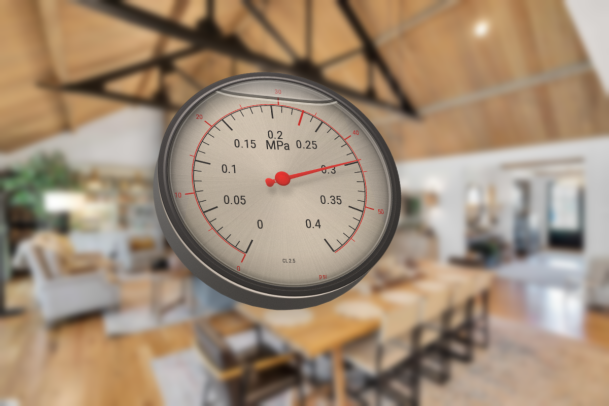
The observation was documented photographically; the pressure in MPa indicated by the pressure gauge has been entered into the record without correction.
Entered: 0.3 MPa
